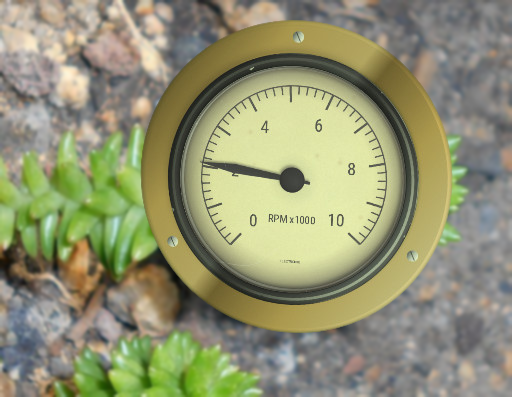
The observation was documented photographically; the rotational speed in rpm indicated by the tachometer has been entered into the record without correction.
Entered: 2100 rpm
